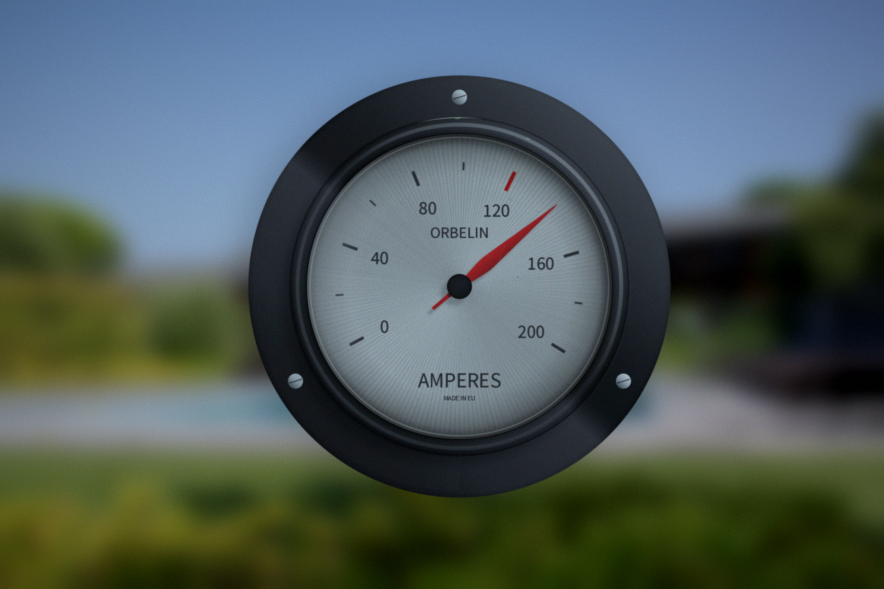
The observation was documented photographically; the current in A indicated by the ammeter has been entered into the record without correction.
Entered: 140 A
